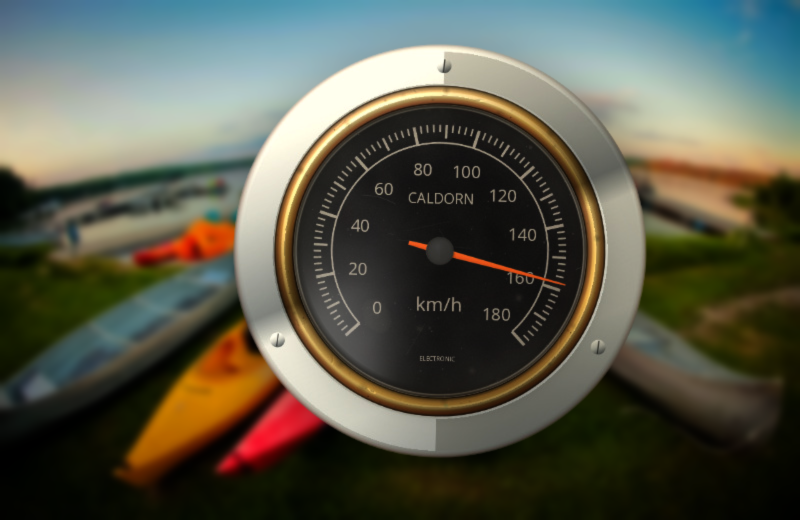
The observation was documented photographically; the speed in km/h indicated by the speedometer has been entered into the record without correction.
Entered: 158 km/h
